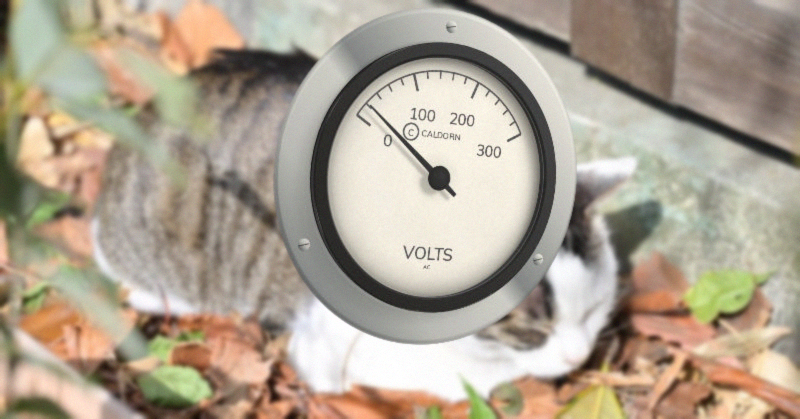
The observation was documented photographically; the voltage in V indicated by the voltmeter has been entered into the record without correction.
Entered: 20 V
